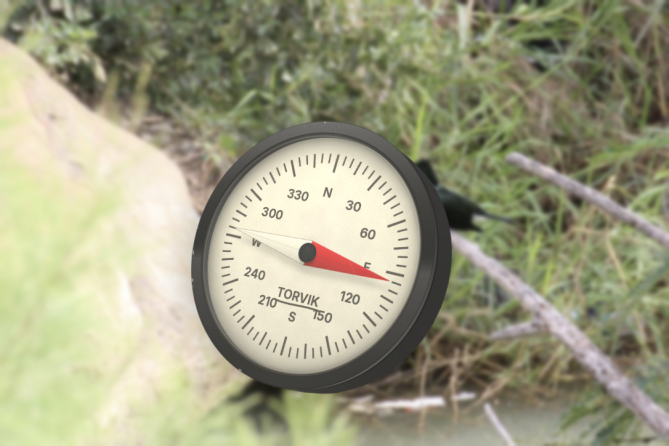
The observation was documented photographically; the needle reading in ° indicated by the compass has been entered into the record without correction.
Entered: 95 °
